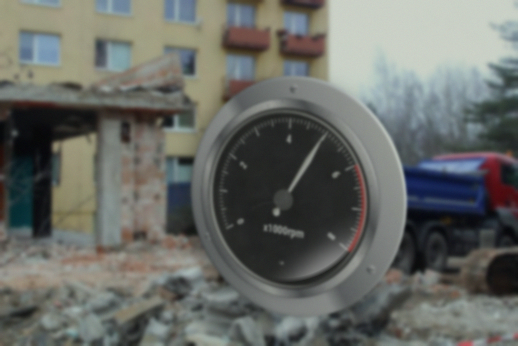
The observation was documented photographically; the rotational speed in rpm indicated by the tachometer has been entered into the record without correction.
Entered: 5000 rpm
